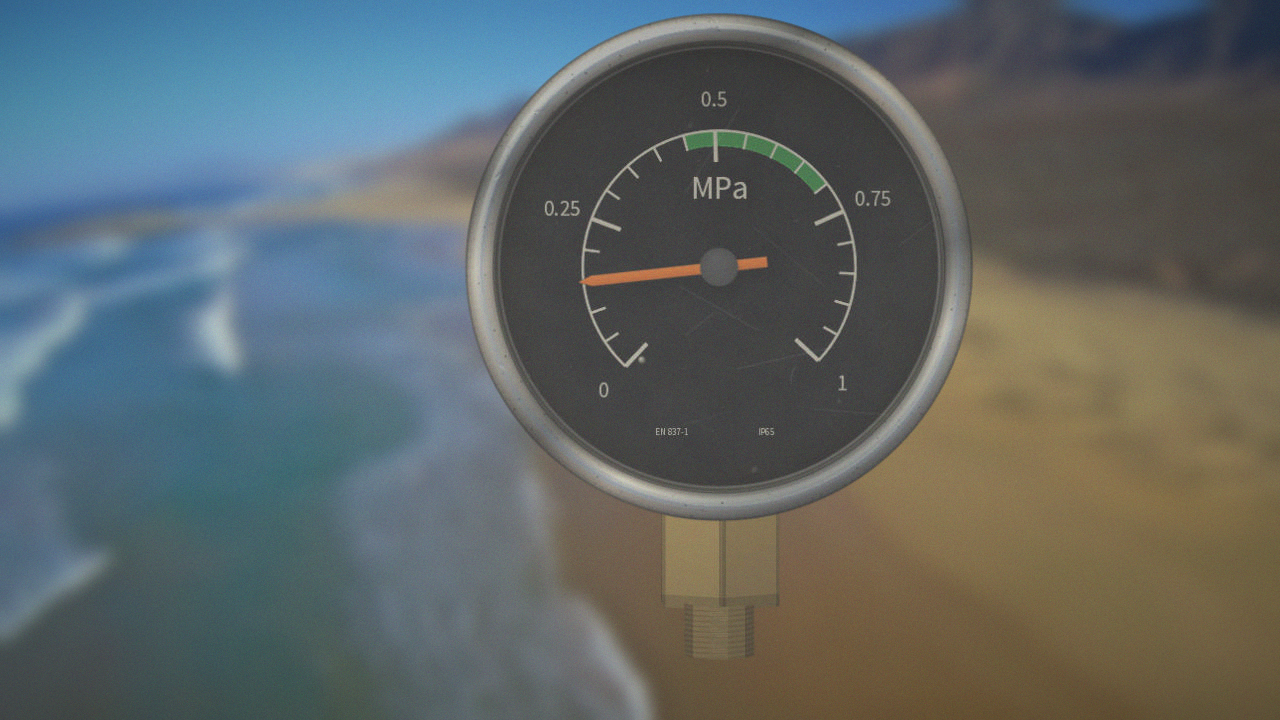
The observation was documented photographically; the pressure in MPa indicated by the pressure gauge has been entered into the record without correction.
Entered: 0.15 MPa
